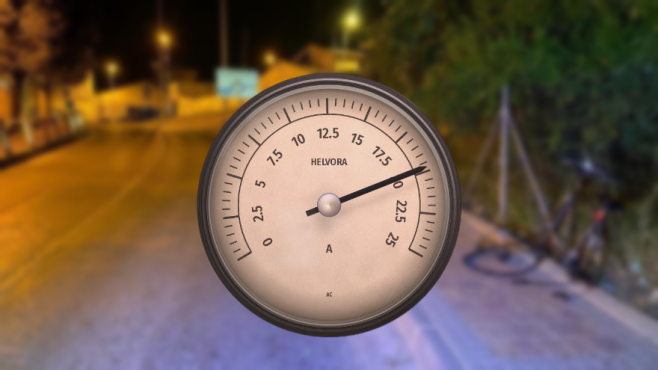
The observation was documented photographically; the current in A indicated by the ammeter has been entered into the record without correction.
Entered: 19.75 A
